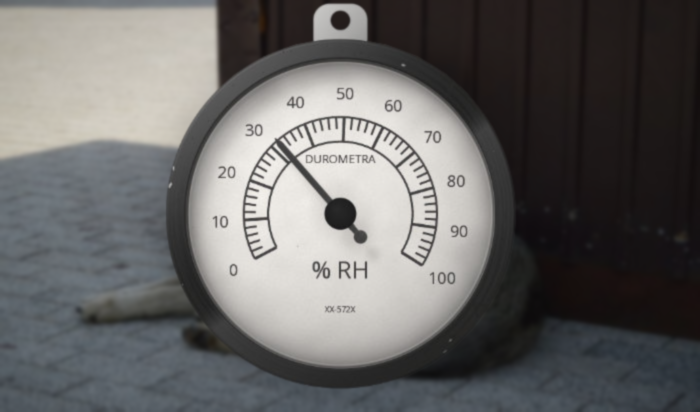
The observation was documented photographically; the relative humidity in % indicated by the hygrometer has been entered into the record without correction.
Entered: 32 %
